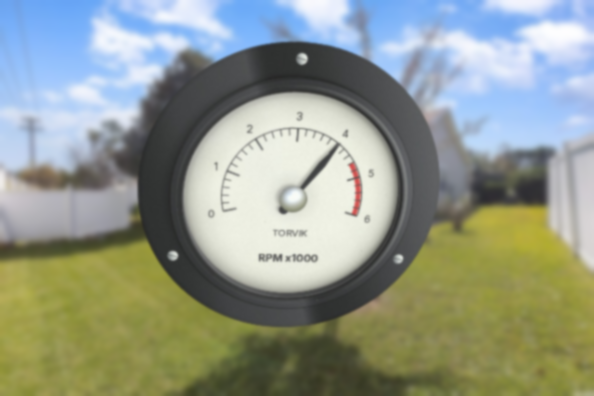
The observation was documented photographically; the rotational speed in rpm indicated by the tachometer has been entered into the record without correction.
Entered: 4000 rpm
